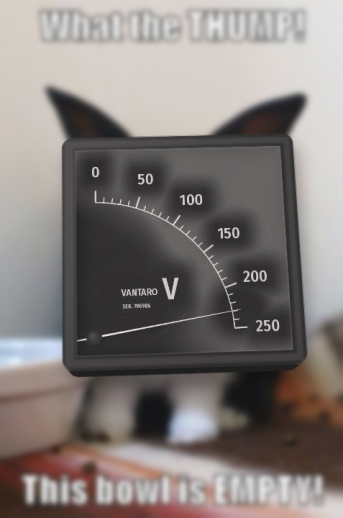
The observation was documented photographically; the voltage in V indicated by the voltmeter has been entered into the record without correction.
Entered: 230 V
